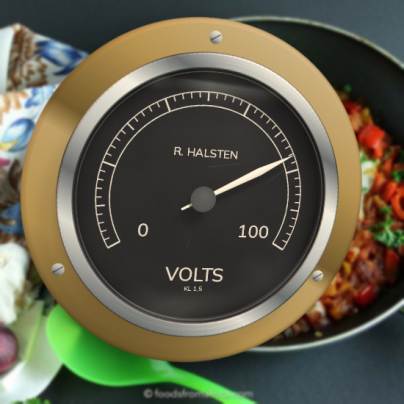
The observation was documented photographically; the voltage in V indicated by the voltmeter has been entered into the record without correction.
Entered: 76 V
